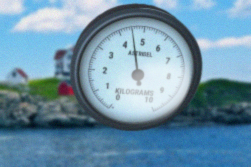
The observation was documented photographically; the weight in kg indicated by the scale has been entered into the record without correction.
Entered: 4.5 kg
